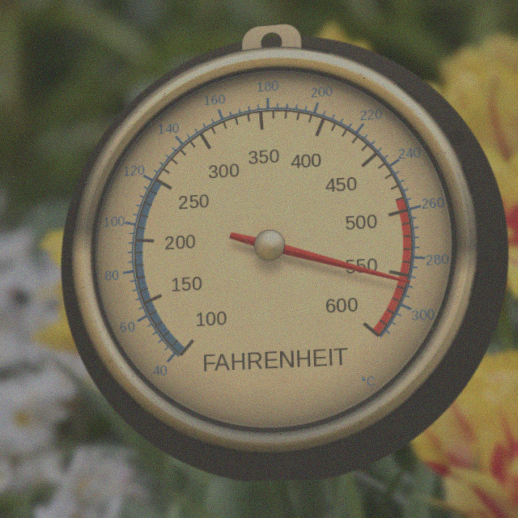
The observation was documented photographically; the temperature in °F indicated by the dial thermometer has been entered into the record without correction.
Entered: 555 °F
